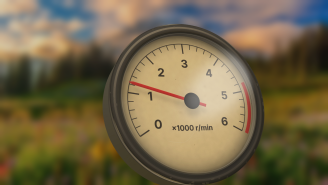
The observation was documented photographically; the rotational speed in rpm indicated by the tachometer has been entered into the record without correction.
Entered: 1200 rpm
